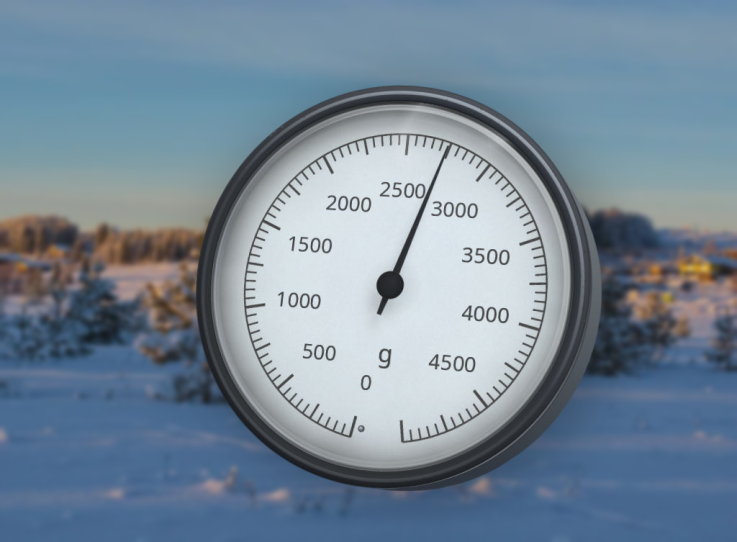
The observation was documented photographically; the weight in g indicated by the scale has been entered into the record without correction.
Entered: 2750 g
